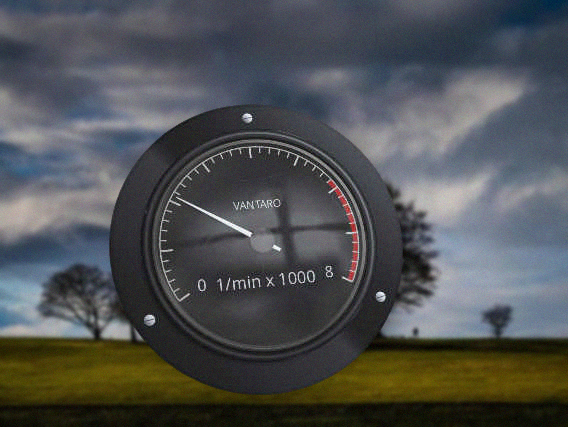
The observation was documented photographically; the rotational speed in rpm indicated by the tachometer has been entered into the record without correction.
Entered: 2100 rpm
